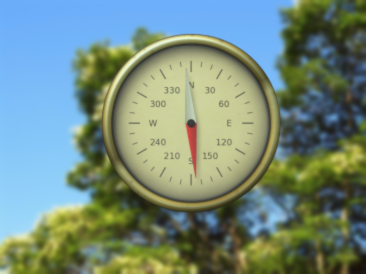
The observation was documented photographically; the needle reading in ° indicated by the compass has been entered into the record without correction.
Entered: 175 °
